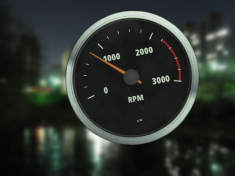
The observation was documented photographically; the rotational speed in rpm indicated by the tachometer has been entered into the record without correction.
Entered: 800 rpm
